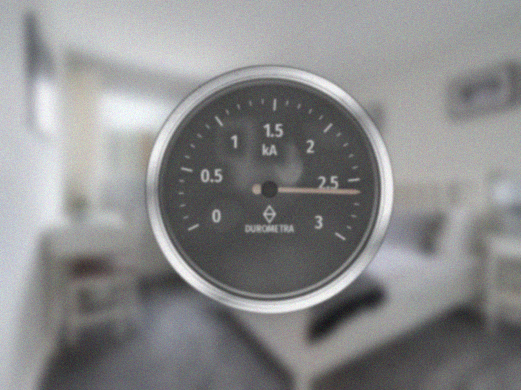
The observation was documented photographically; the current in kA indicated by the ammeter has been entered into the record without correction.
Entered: 2.6 kA
